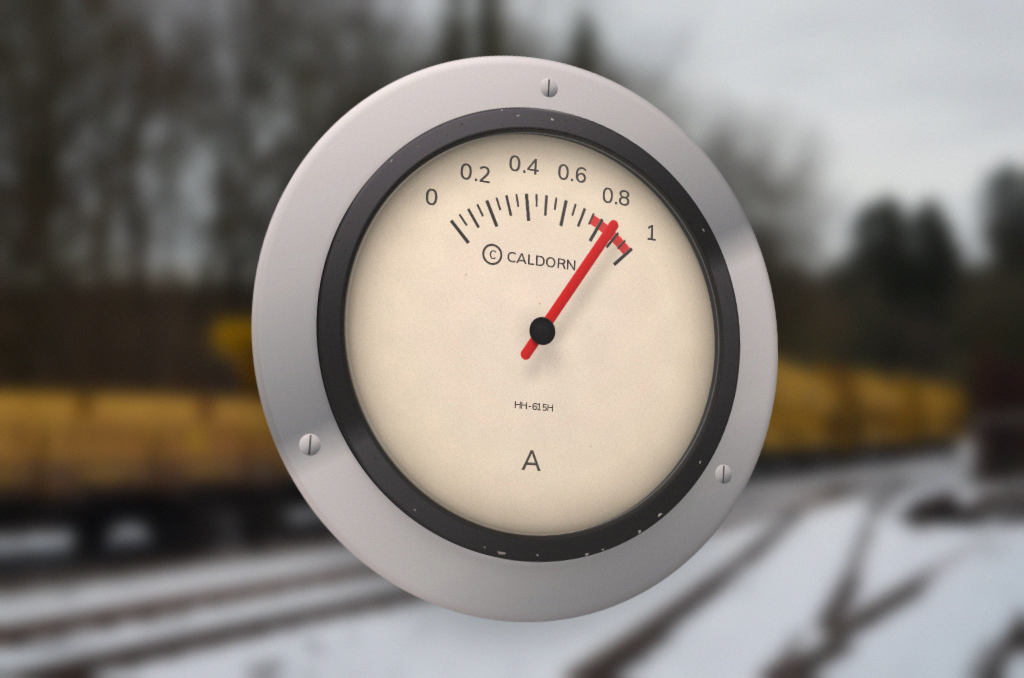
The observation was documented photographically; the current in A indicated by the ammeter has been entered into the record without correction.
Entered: 0.85 A
